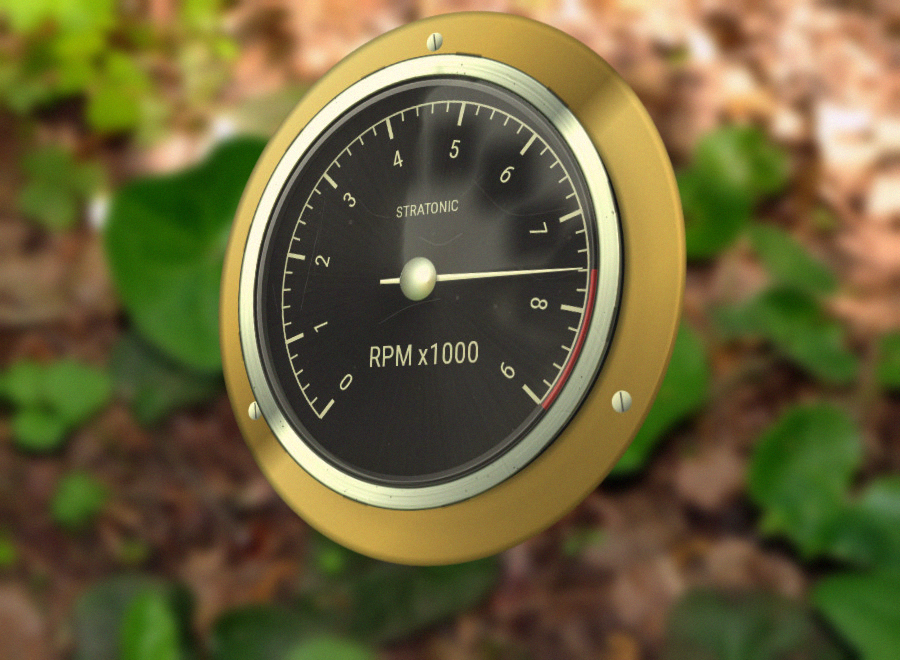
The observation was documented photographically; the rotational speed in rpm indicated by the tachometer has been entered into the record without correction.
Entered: 7600 rpm
